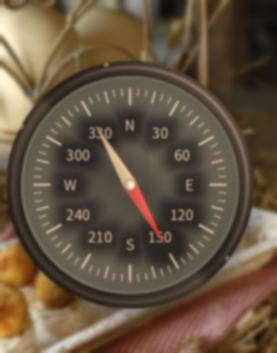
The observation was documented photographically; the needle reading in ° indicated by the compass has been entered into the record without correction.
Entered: 150 °
